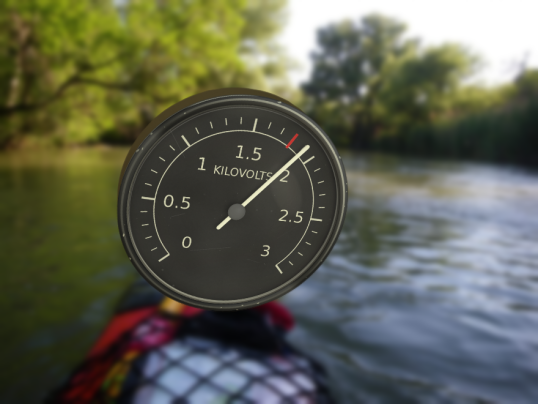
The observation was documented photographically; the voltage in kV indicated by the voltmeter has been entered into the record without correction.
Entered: 1.9 kV
